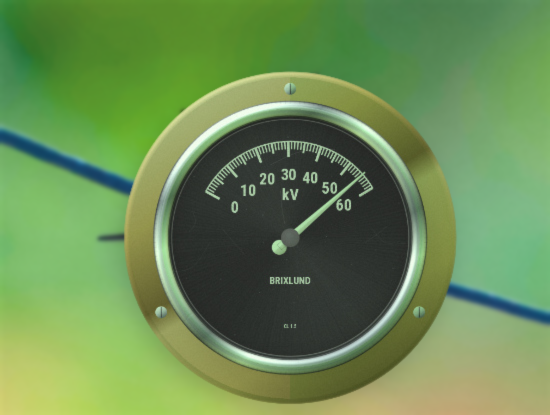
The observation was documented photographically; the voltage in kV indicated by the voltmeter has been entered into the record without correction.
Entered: 55 kV
